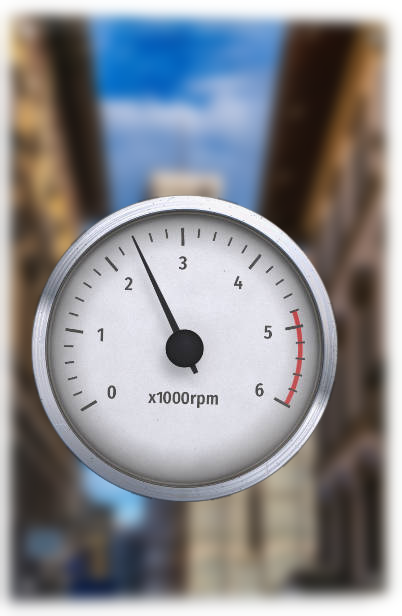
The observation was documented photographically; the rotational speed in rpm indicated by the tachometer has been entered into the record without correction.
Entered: 2400 rpm
